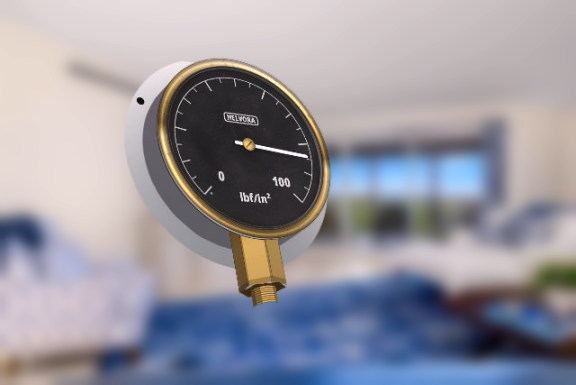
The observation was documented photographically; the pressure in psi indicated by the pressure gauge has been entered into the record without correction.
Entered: 85 psi
